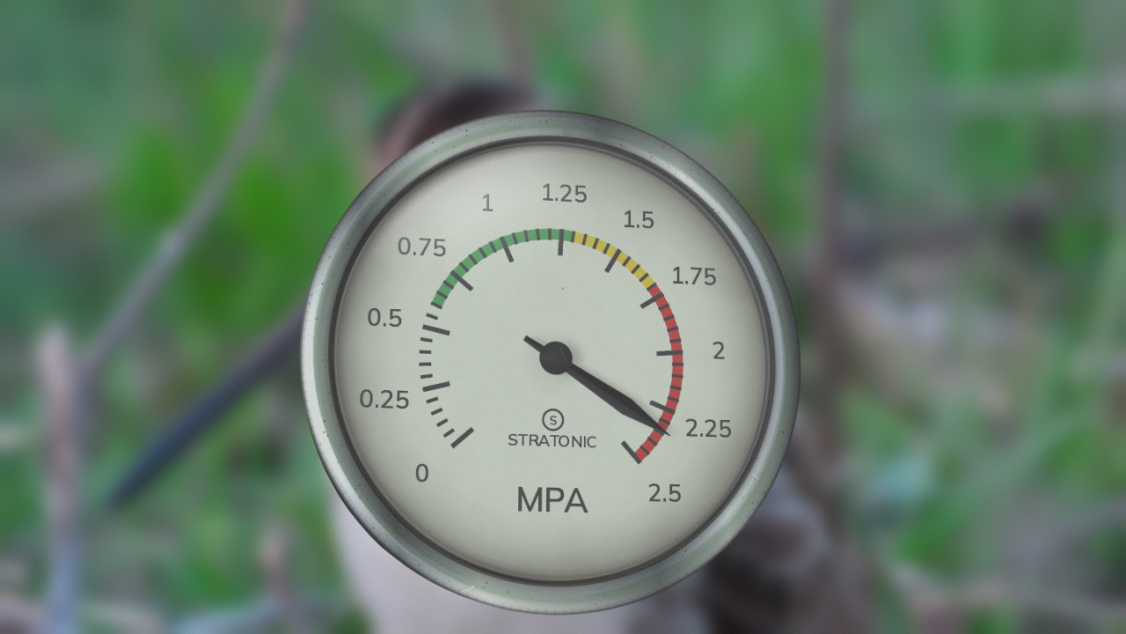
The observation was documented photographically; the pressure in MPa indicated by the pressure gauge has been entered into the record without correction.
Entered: 2.35 MPa
